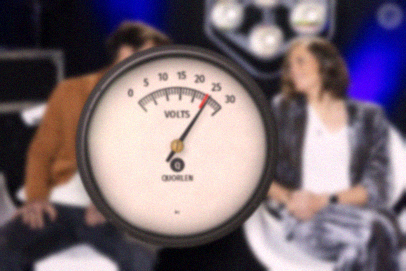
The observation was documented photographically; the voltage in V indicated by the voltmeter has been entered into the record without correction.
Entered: 25 V
